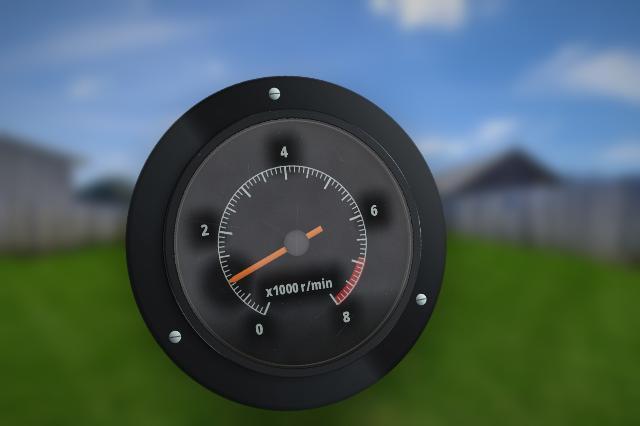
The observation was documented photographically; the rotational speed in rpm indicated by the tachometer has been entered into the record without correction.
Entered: 1000 rpm
